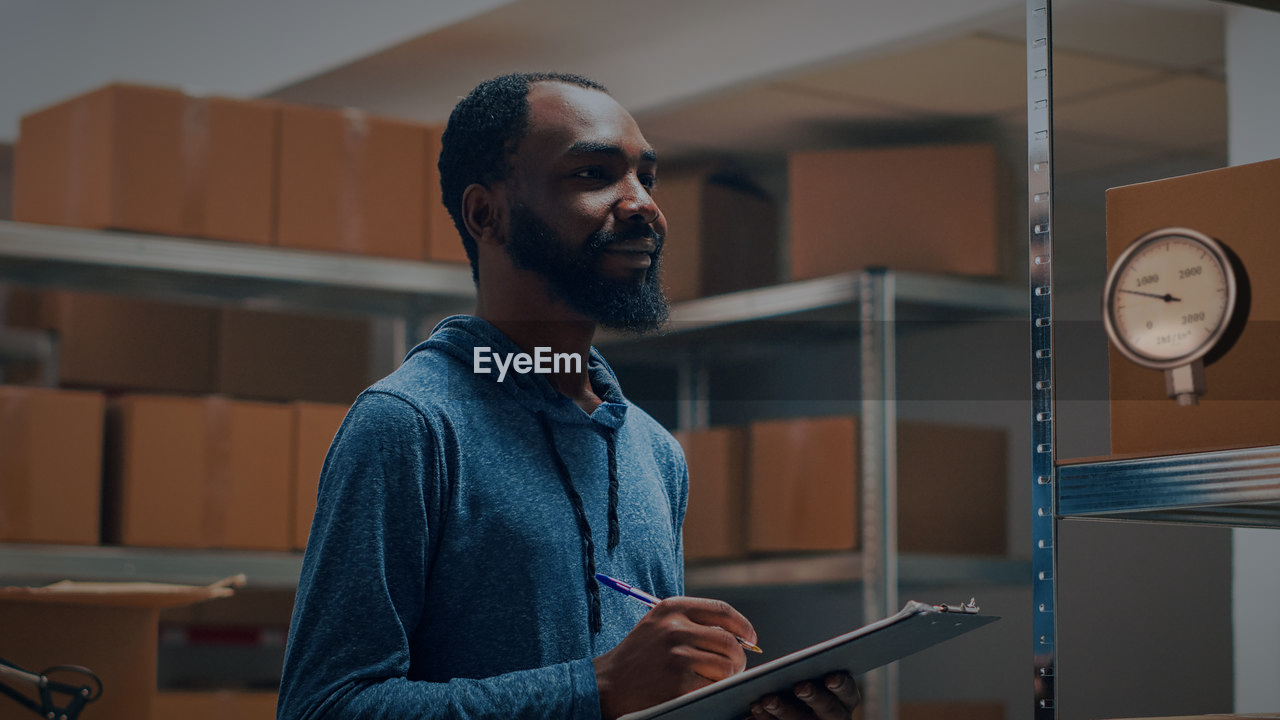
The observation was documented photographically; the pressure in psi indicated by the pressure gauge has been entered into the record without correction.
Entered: 700 psi
